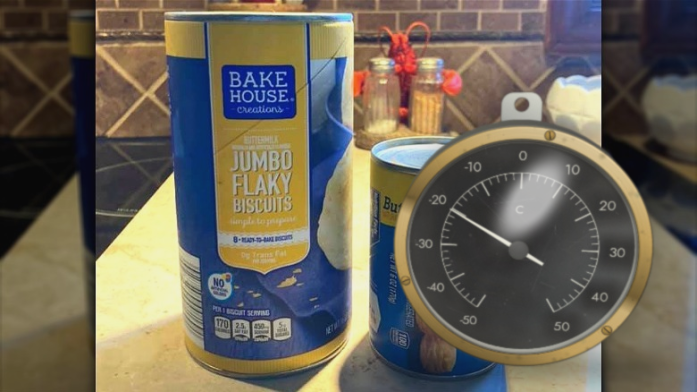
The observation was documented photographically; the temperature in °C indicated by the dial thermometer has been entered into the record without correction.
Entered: -20 °C
